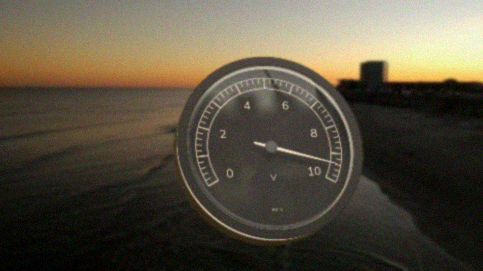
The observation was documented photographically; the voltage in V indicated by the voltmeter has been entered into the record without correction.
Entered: 9.4 V
